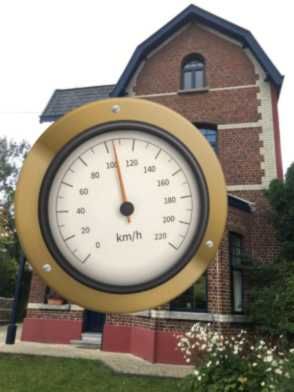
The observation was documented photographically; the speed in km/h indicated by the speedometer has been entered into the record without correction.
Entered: 105 km/h
